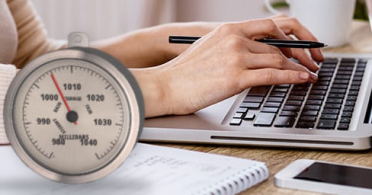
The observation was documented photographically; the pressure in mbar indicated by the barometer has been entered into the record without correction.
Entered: 1005 mbar
